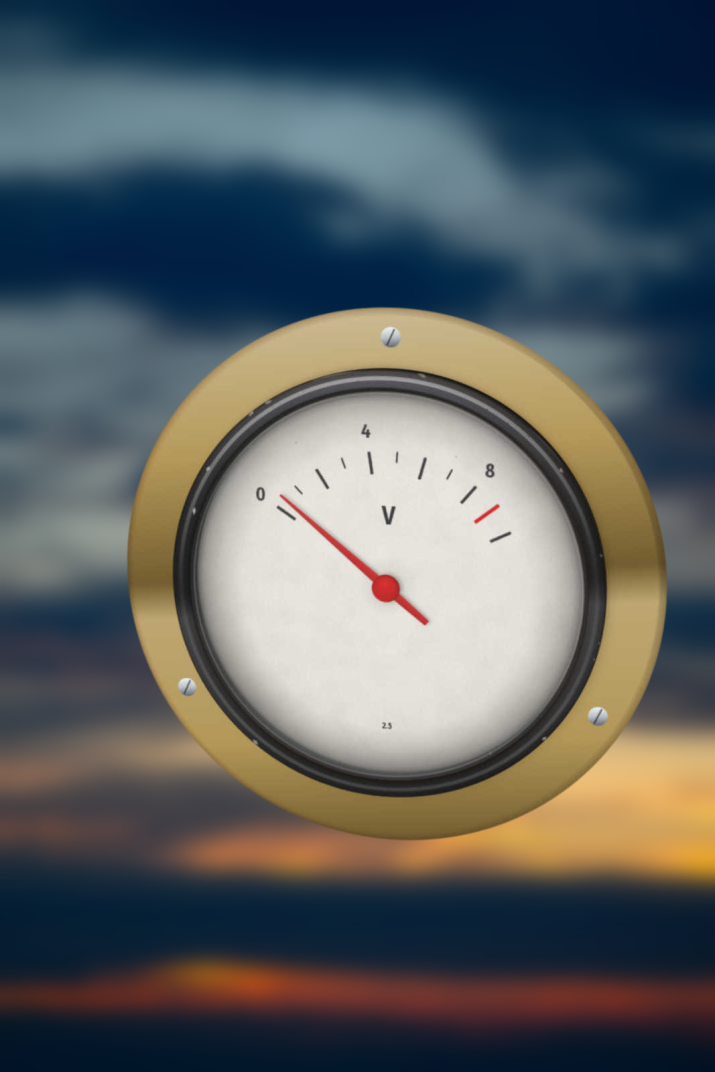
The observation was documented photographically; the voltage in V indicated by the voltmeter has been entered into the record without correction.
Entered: 0.5 V
